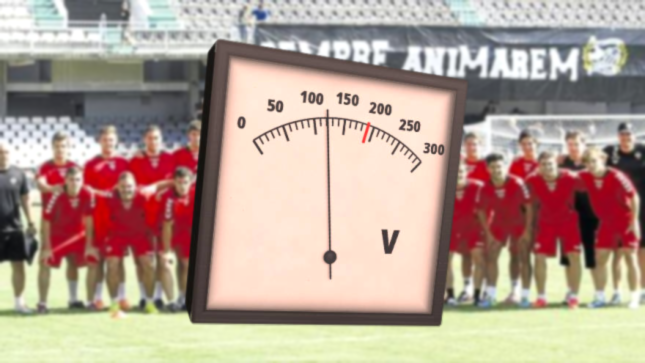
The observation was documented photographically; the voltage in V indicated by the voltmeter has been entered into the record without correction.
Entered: 120 V
